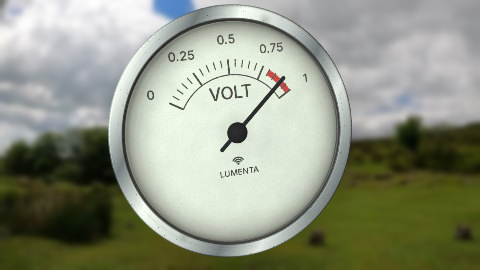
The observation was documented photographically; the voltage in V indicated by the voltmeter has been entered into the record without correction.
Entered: 0.9 V
